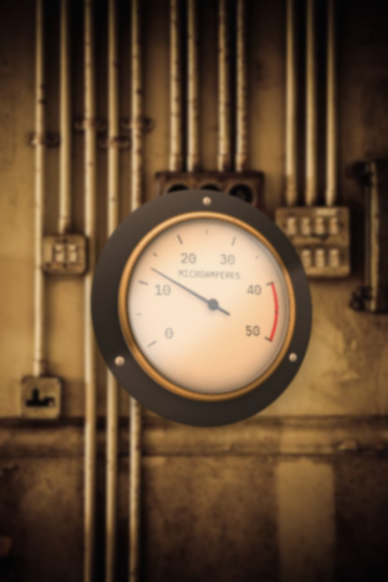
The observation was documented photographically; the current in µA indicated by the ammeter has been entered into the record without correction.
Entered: 12.5 µA
